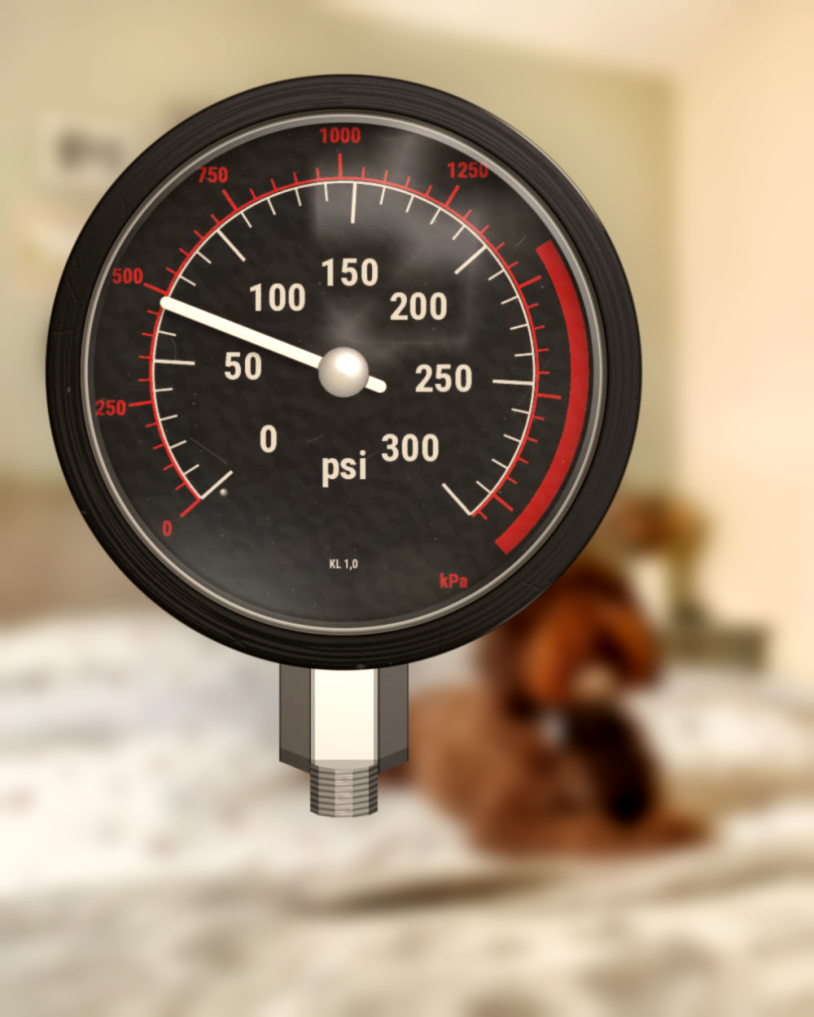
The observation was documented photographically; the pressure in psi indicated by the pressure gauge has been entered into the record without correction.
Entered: 70 psi
